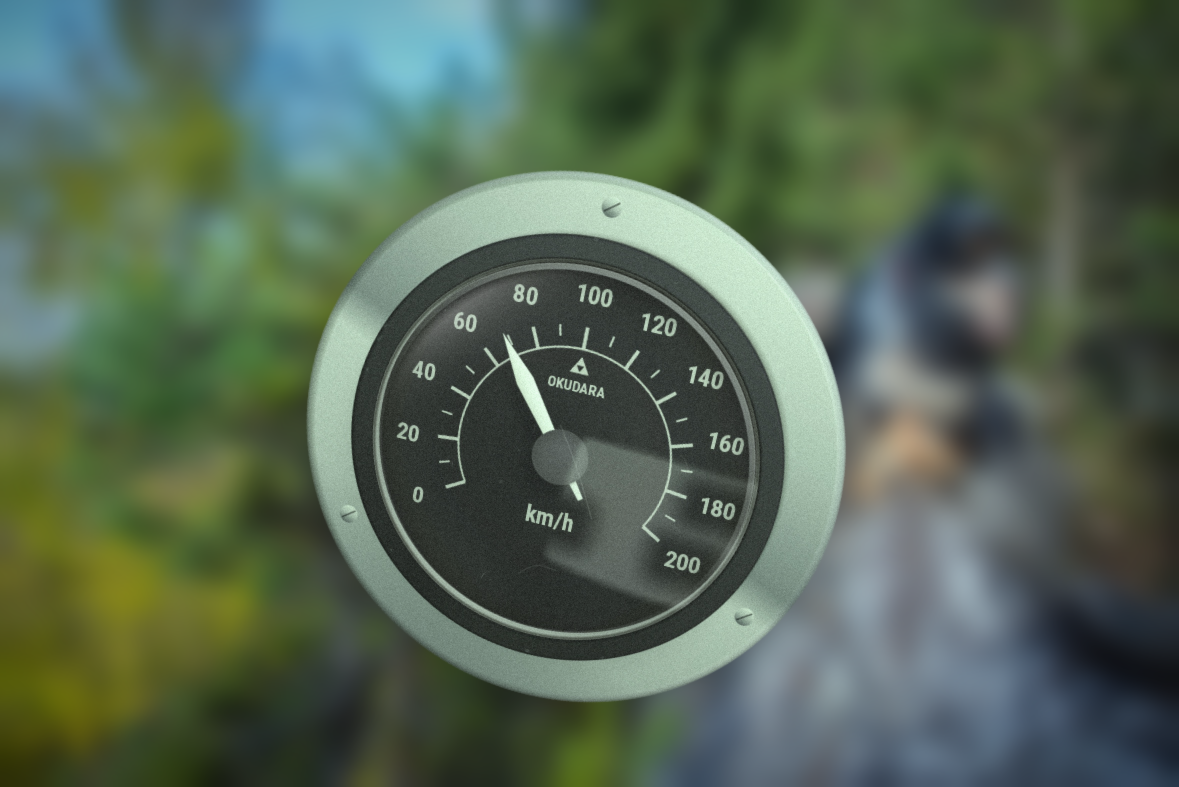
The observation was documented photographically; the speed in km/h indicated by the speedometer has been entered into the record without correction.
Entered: 70 km/h
